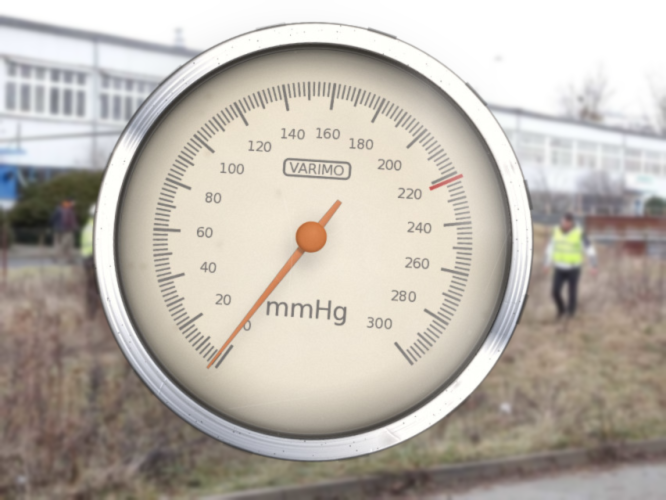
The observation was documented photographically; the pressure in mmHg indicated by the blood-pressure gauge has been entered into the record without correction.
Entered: 2 mmHg
